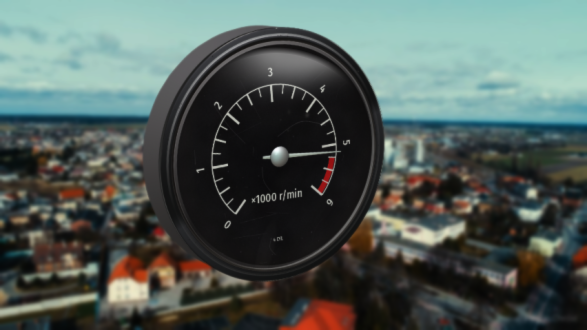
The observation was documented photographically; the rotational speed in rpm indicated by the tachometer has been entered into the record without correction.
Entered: 5125 rpm
